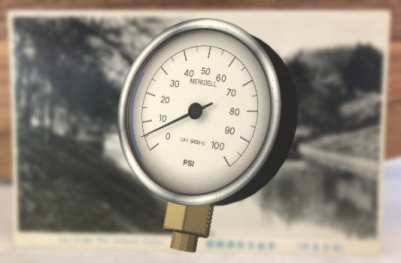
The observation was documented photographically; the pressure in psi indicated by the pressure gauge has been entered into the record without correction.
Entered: 5 psi
